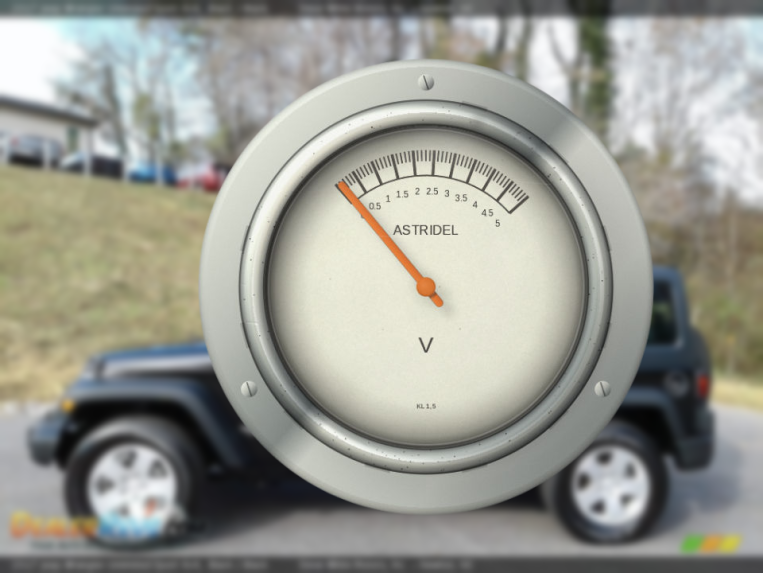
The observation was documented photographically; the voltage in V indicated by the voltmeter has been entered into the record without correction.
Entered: 0.1 V
